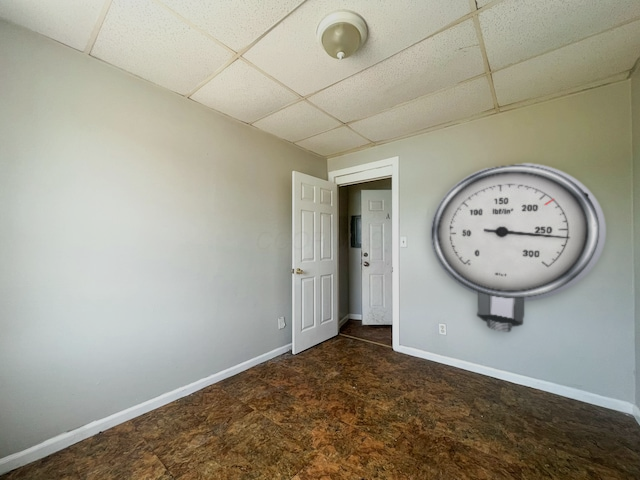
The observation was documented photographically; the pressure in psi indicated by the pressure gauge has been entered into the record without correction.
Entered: 260 psi
